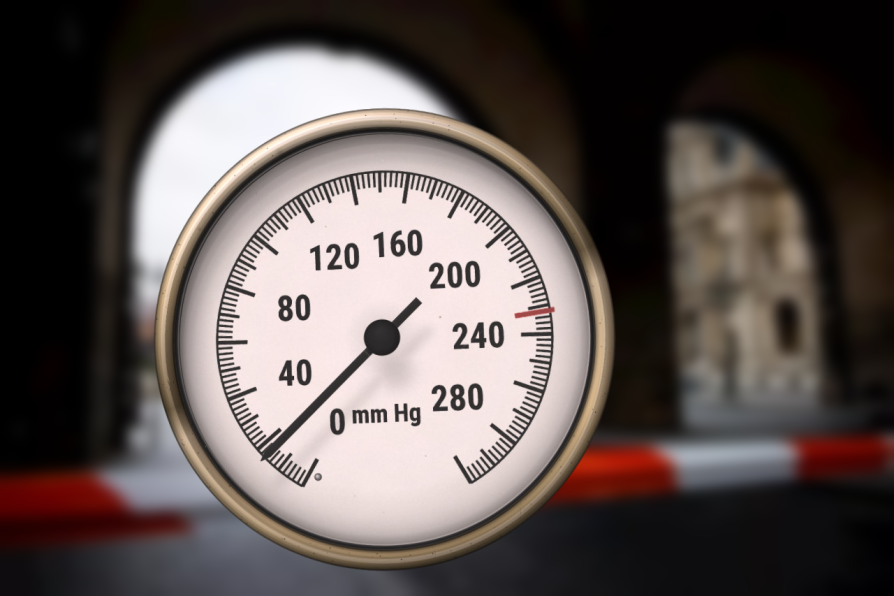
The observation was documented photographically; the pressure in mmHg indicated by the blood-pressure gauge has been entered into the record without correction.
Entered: 16 mmHg
